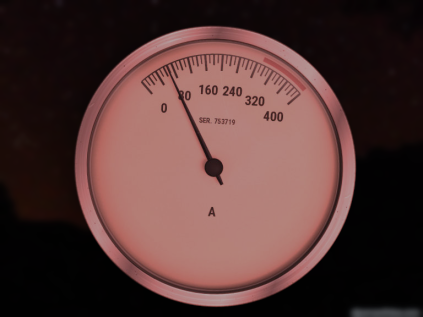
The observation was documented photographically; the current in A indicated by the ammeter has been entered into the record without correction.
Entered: 70 A
